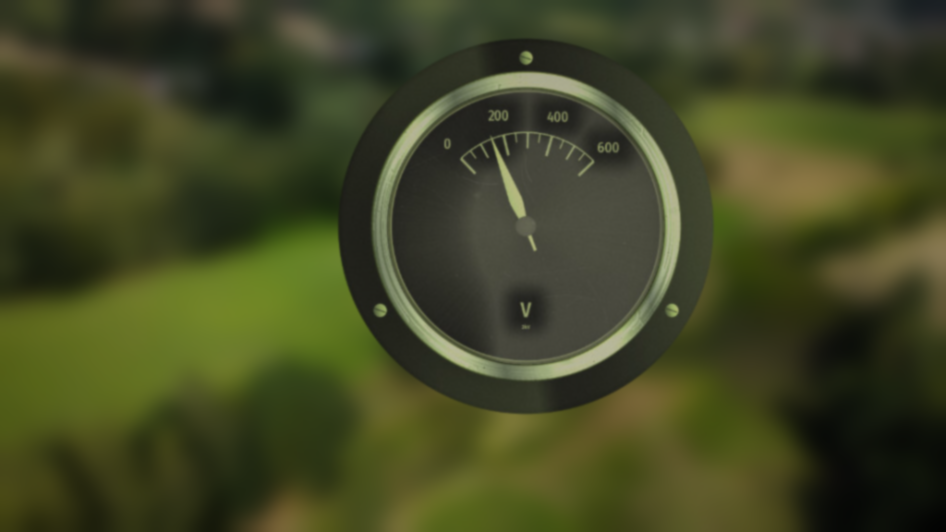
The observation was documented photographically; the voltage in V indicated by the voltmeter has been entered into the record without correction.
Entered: 150 V
